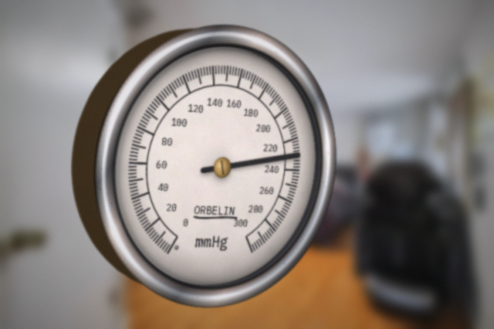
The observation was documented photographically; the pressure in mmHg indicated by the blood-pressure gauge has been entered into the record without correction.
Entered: 230 mmHg
